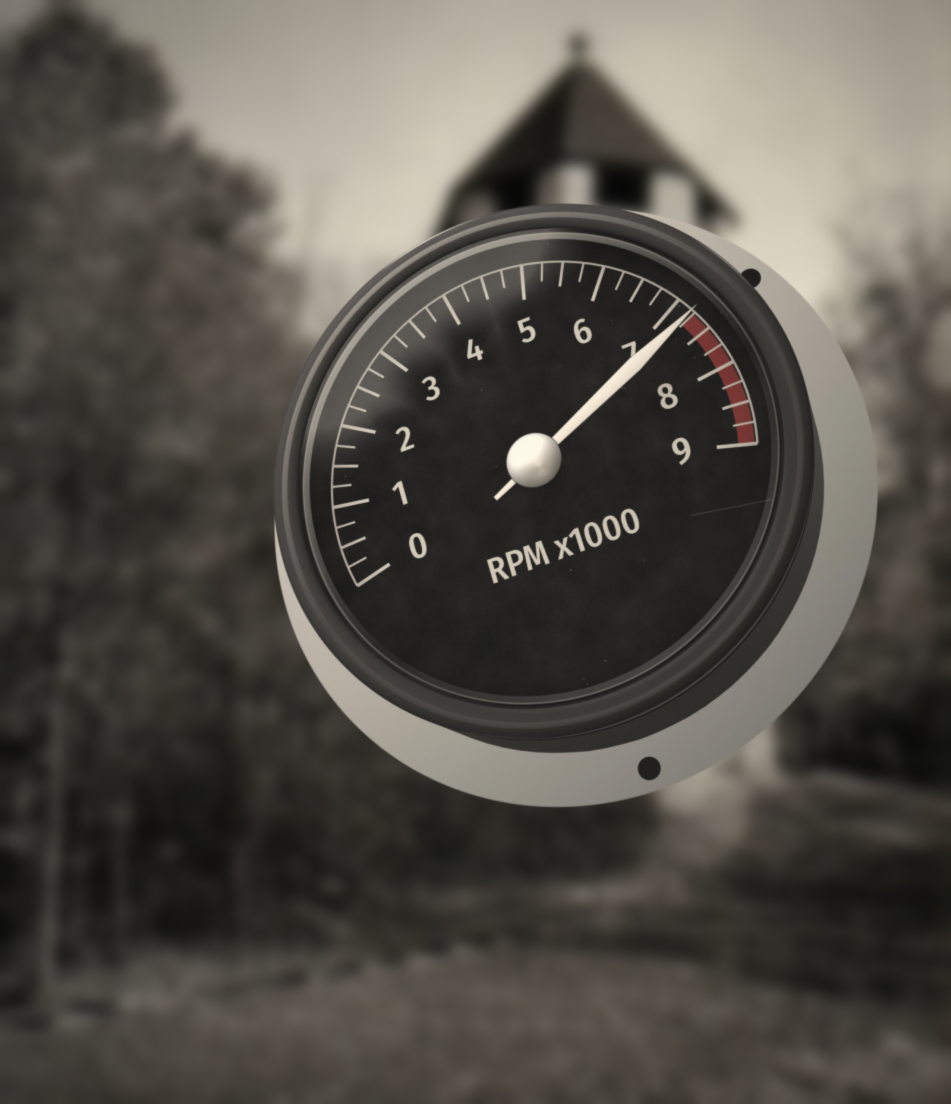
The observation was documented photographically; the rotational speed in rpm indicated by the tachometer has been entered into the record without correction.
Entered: 7250 rpm
